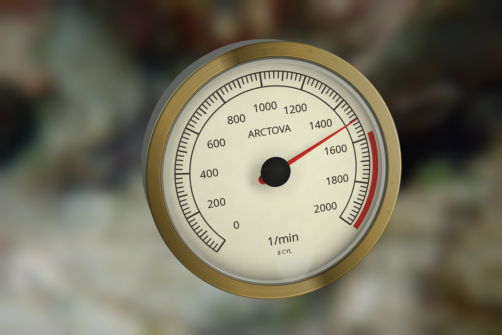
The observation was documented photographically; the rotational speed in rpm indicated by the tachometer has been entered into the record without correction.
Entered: 1500 rpm
